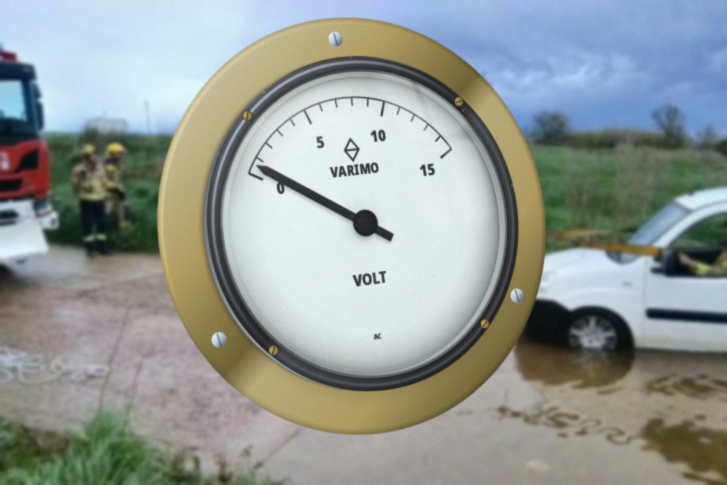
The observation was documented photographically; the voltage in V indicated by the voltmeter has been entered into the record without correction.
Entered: 0.5 V
